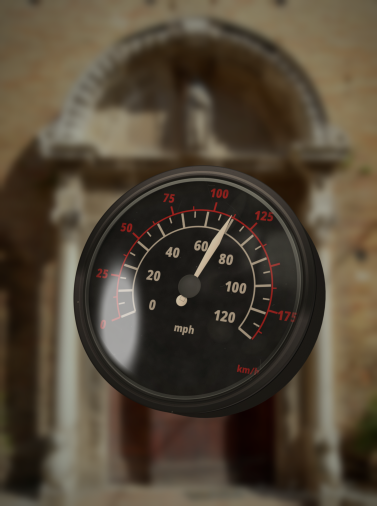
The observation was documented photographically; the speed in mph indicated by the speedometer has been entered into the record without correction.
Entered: 70 mph
